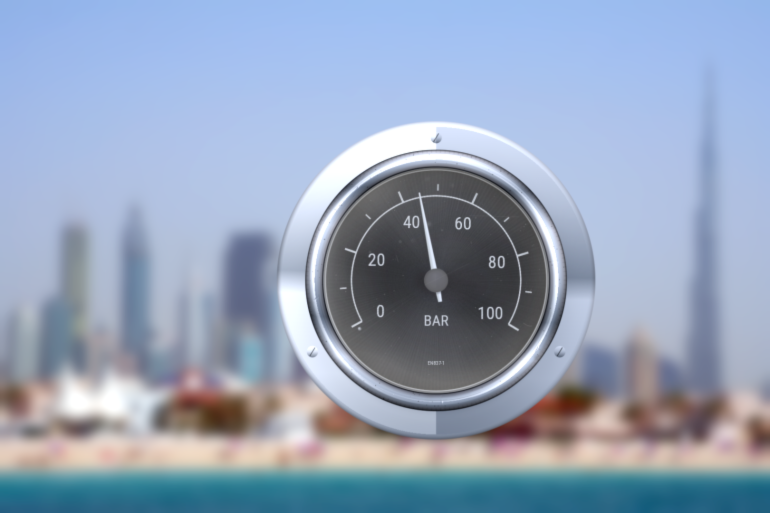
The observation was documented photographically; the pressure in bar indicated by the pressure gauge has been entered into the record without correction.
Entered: 45 bar
